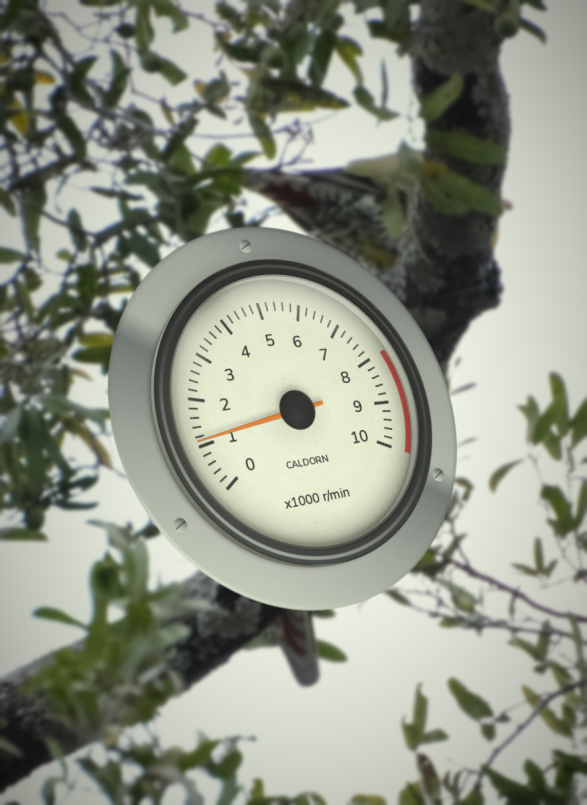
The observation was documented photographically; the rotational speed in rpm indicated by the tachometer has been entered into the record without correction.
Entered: 1100 rpm
